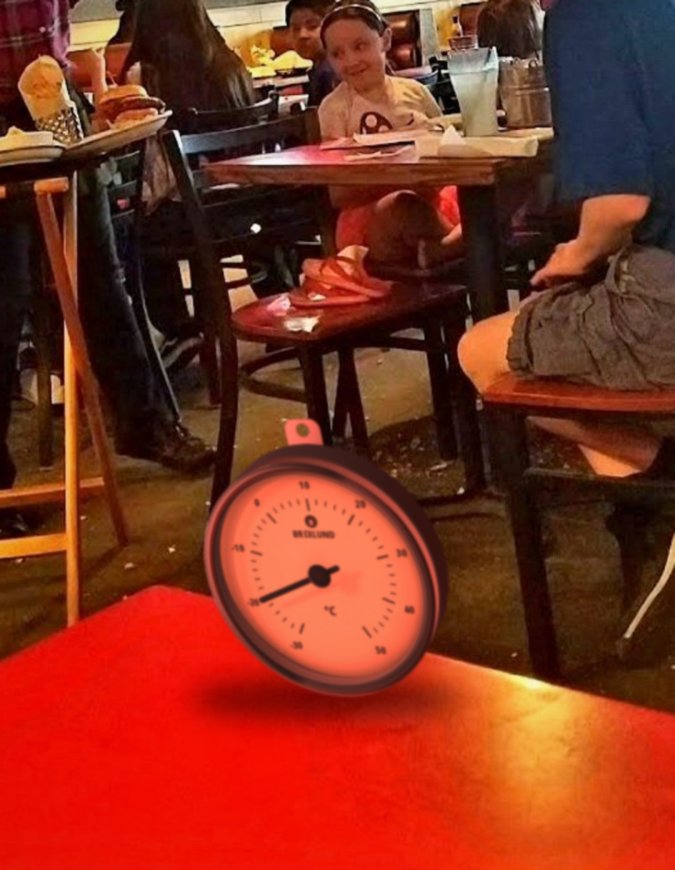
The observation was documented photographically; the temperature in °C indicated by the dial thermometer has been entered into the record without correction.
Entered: -20 °C
